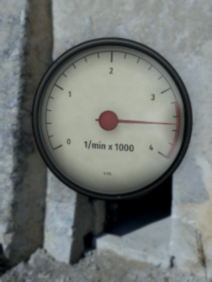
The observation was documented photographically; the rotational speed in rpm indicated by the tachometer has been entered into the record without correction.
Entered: 3500 rpm
